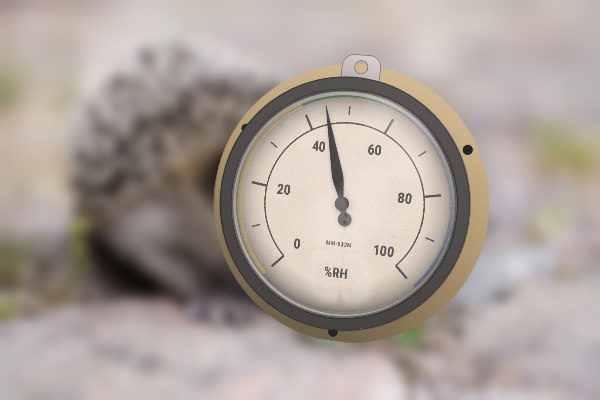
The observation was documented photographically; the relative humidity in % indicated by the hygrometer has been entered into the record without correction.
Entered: 45 %
